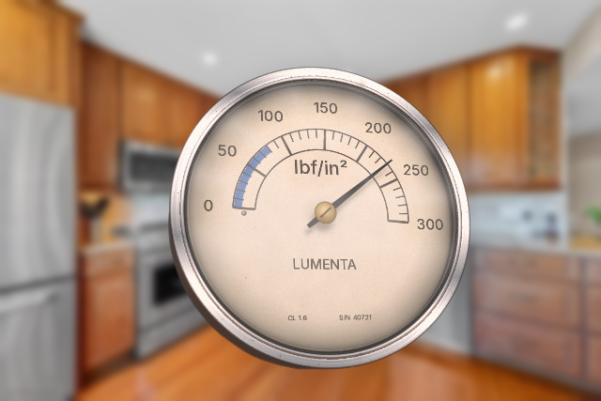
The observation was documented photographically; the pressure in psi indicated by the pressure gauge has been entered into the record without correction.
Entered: 230 psi
